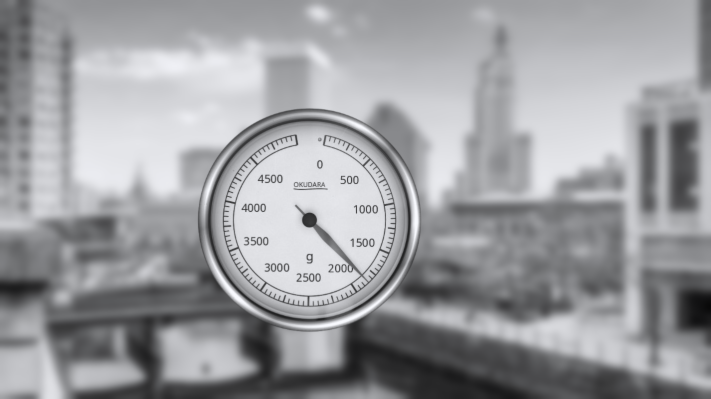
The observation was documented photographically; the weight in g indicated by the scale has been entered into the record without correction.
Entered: 1850 g
